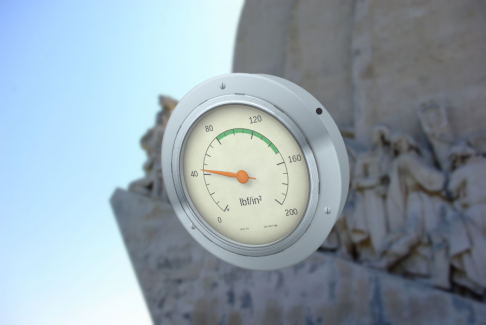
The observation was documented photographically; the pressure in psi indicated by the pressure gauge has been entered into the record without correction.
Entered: 45 psi
